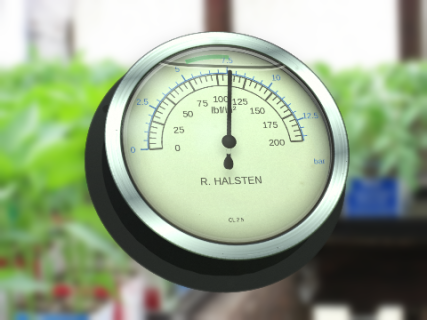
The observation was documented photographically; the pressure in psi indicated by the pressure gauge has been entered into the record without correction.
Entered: 110 psi
